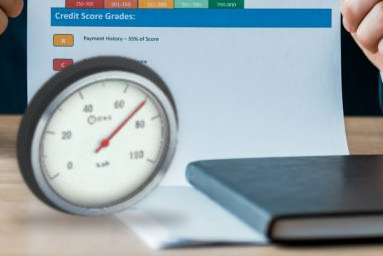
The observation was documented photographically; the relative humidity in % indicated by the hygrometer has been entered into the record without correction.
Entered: 70 %
